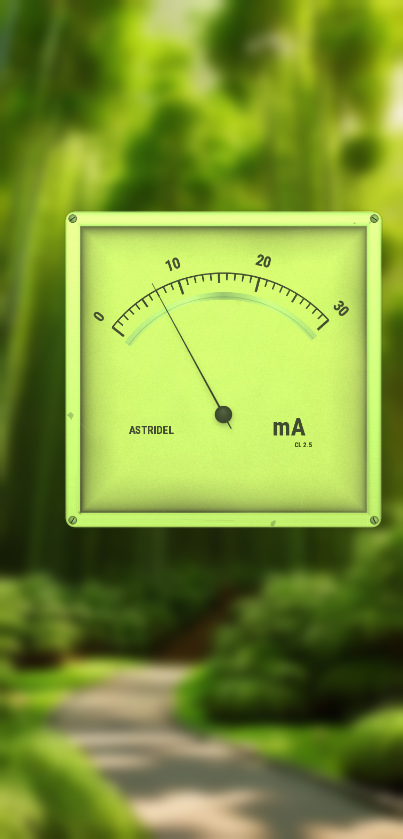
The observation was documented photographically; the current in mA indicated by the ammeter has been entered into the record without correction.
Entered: 7 mA
